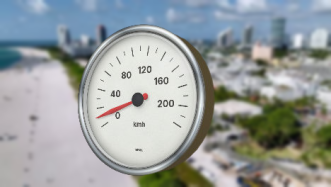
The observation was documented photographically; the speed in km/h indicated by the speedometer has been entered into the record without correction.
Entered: 10 km/h
